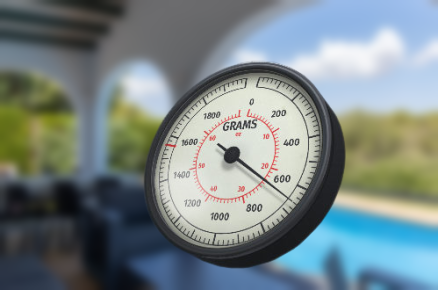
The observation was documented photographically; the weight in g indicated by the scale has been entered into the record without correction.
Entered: 660 g
